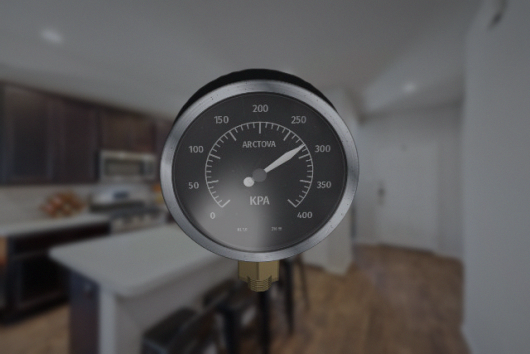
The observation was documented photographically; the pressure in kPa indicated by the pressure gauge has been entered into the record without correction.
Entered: 280 kPa
